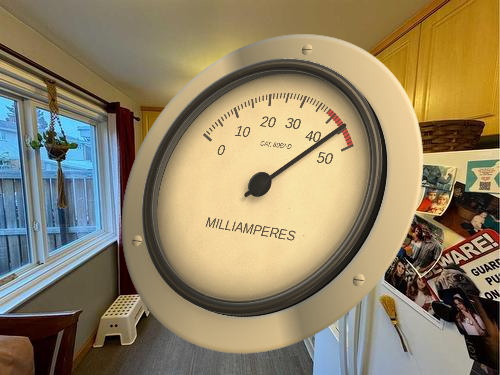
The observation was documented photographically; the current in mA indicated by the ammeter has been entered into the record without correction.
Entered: 45 mA
